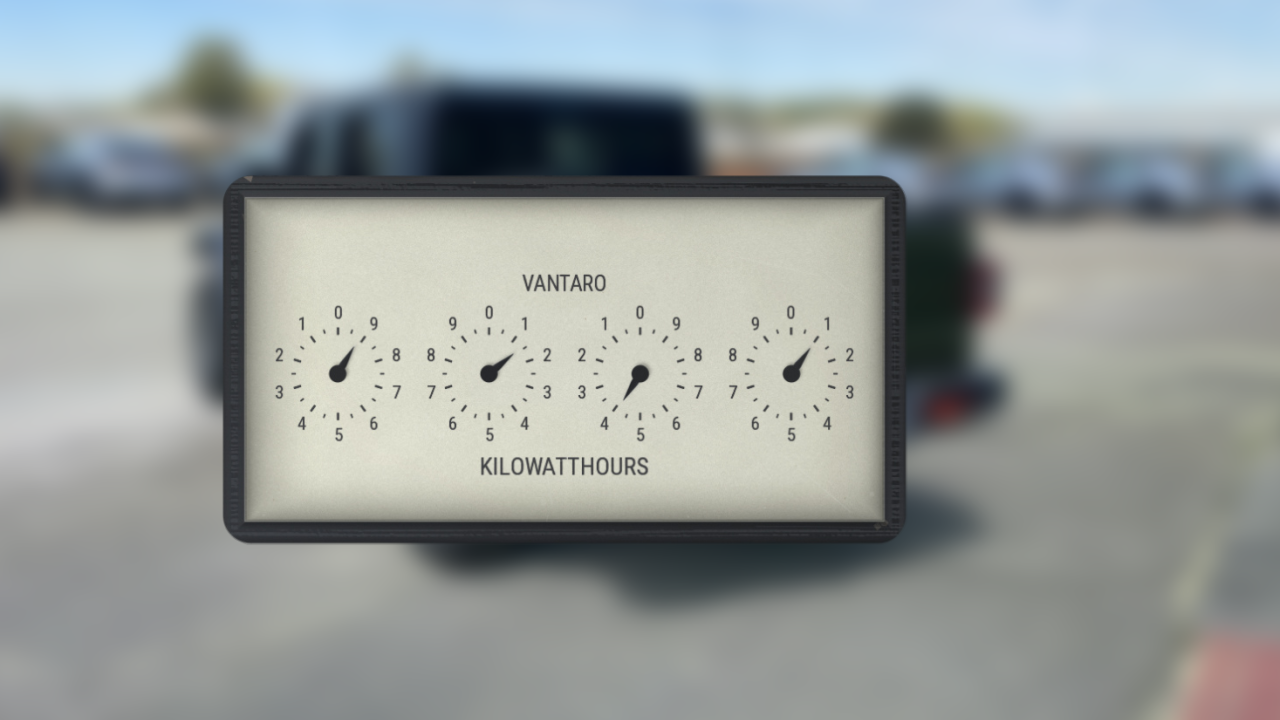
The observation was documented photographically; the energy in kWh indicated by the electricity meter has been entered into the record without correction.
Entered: 9141 kWh
